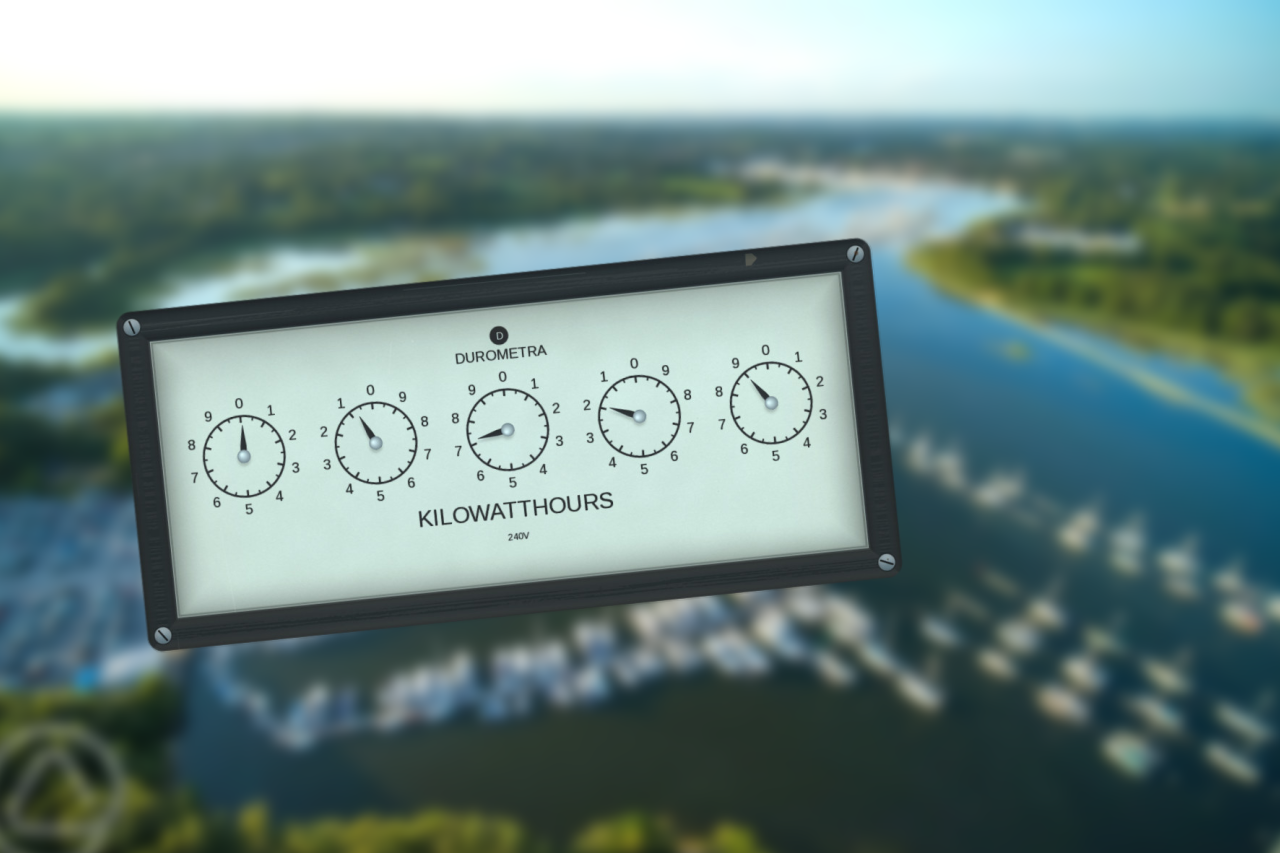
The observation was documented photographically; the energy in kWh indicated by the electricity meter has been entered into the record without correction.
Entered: 719 kWh
